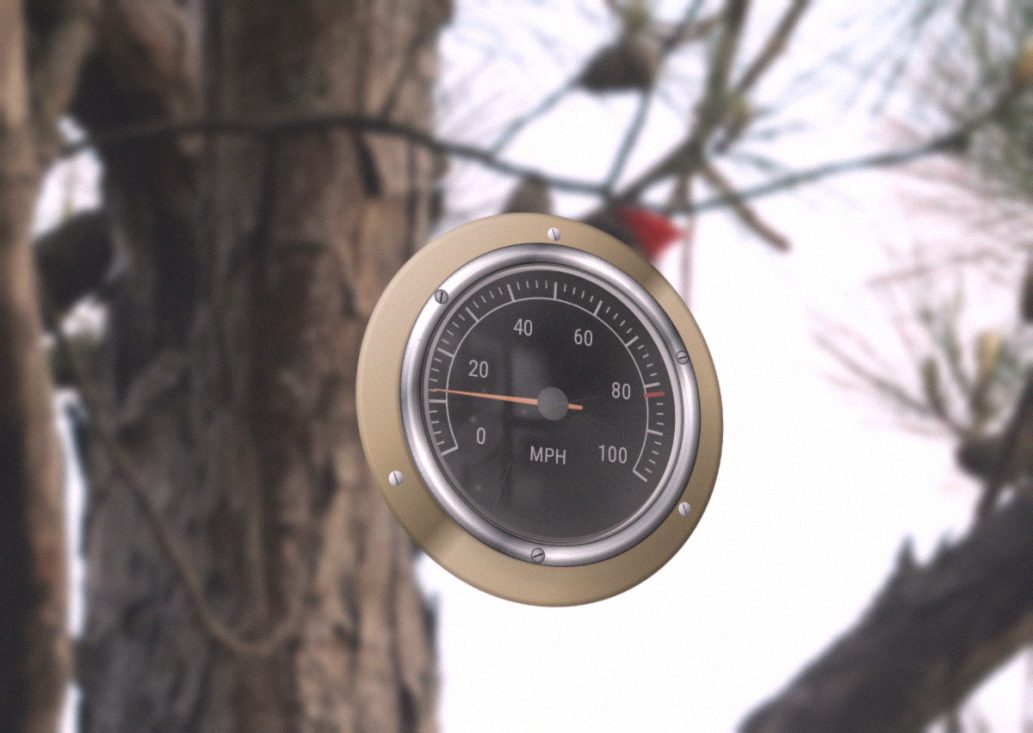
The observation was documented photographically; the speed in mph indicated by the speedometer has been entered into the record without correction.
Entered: 12 mph
